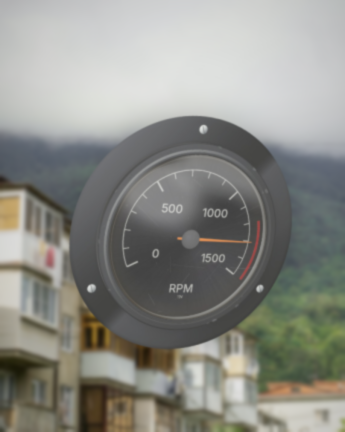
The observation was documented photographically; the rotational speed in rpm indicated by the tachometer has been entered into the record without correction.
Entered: 1300 rpm
